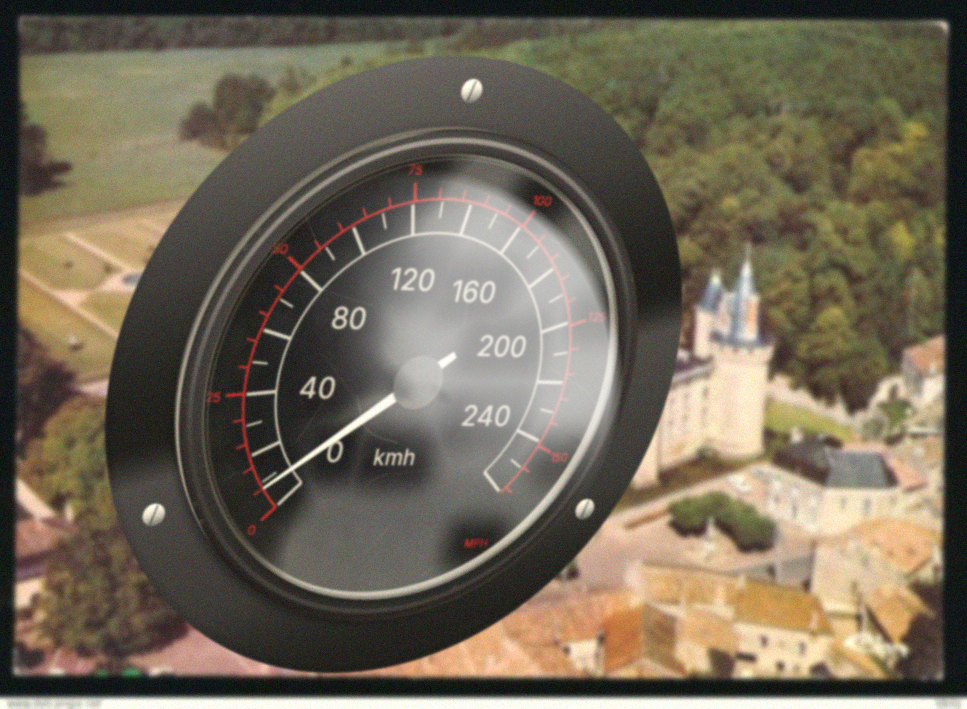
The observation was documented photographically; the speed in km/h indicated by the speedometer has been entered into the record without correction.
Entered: 10 km/h
